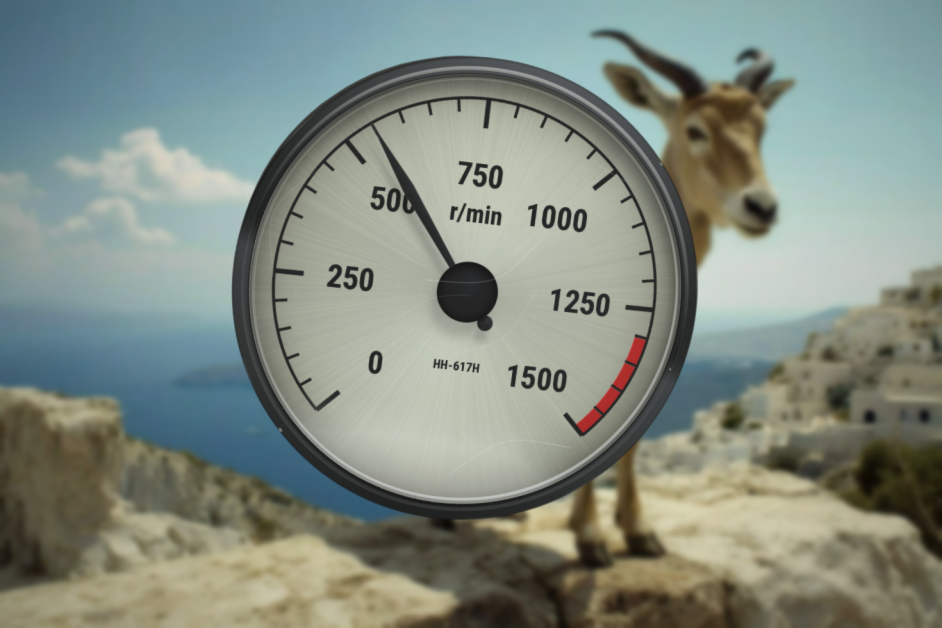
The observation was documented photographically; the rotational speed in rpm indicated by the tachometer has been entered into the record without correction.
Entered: 550 rpm
